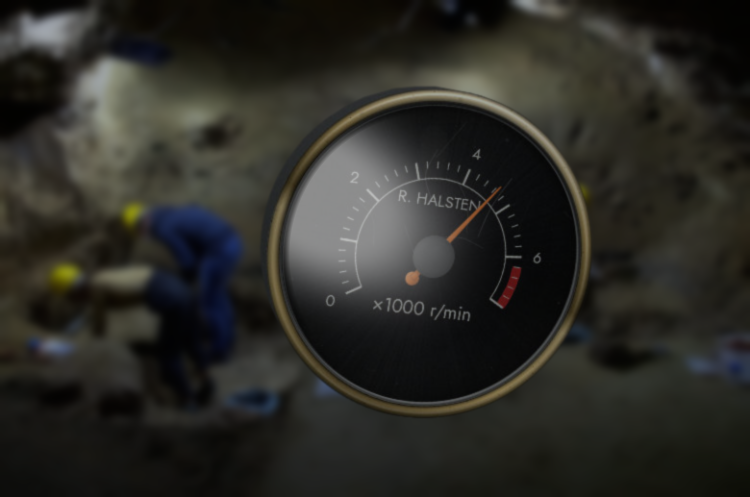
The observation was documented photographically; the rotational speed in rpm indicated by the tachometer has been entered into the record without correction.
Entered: 4600 rpm
